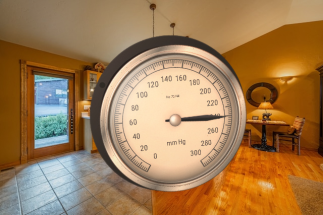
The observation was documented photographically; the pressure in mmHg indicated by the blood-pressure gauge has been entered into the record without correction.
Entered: 240 mmHg
